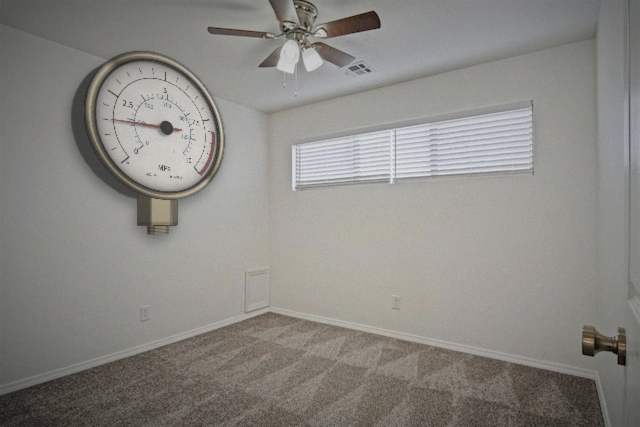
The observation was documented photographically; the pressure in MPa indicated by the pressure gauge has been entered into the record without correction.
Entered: 1.5 MPa
